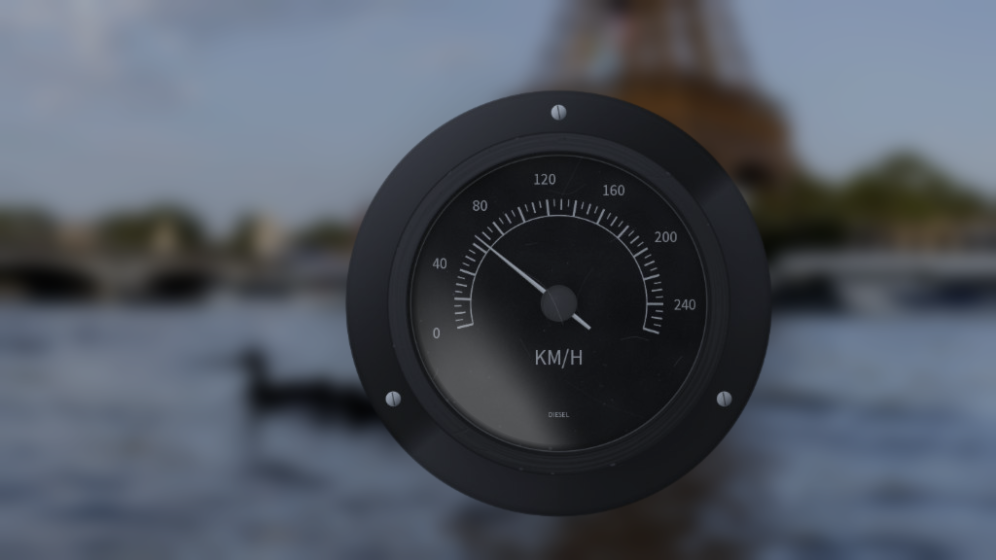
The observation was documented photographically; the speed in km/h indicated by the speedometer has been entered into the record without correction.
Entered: 65 km/h
